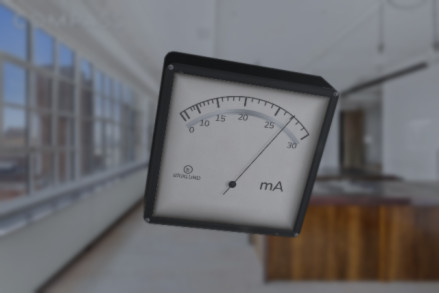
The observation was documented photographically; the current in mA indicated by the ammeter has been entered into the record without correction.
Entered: 27 mA
